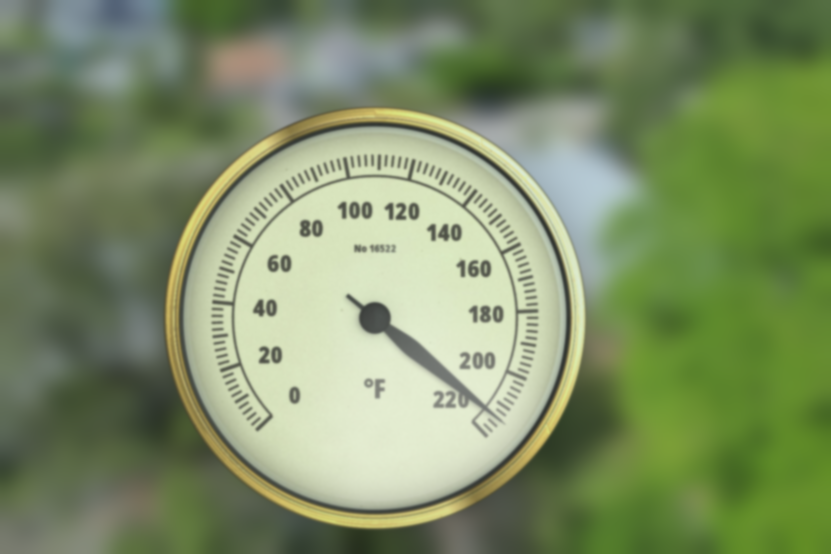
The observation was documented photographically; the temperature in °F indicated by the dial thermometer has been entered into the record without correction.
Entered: 214 °F
